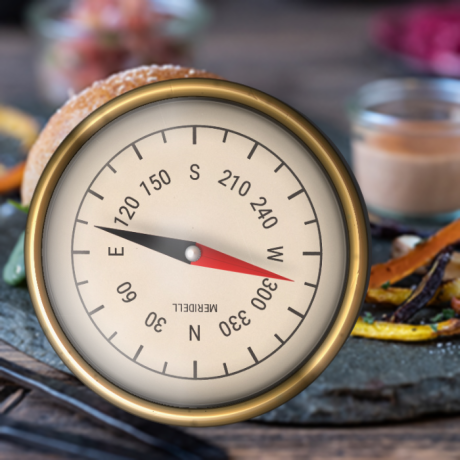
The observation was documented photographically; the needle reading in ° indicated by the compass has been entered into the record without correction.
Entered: 285 °
